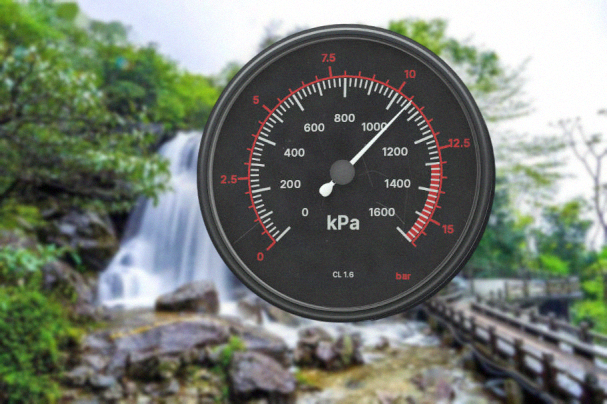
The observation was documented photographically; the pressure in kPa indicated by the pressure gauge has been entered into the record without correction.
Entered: 1060 kPa
